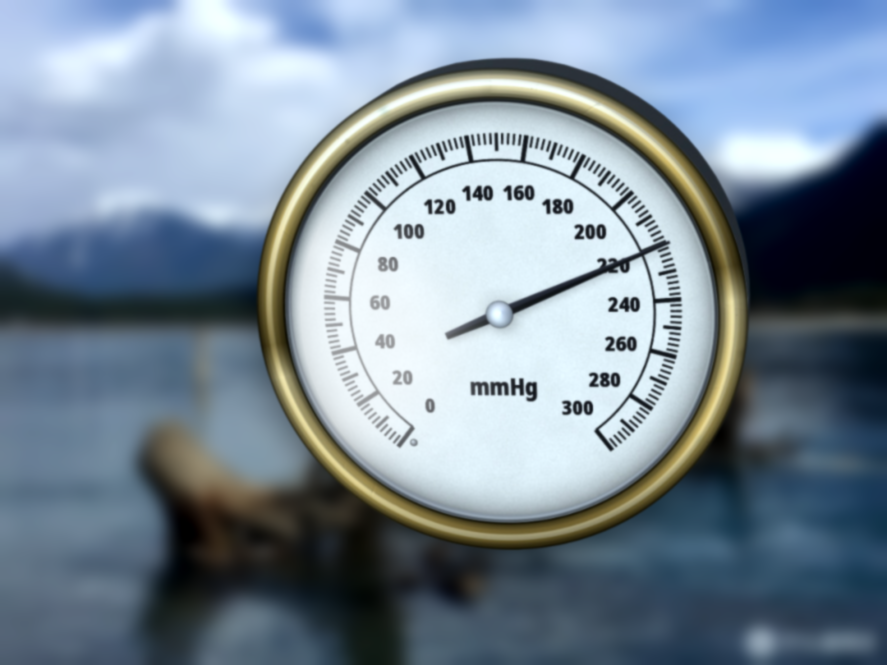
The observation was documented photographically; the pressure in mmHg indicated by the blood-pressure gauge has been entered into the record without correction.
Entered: 220 mmHg
